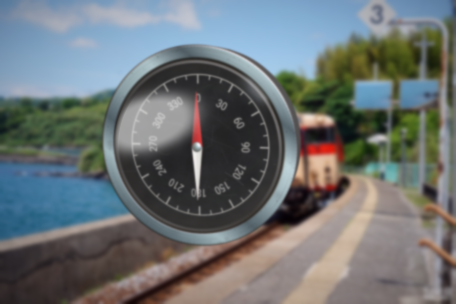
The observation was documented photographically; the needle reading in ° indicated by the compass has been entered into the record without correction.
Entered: 0 °
